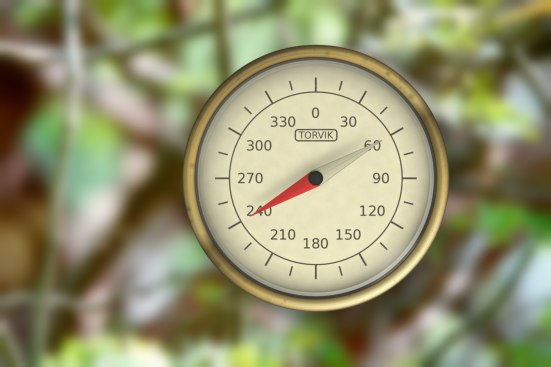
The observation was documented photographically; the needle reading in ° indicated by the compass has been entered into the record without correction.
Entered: 240 °
